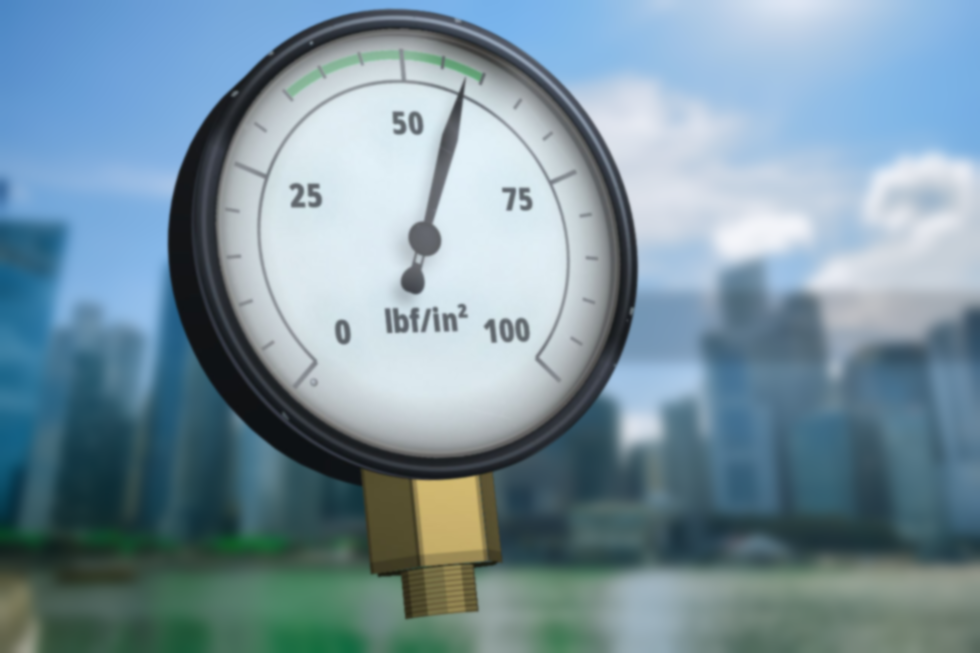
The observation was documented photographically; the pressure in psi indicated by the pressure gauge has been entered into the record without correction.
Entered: 57.5 psi
